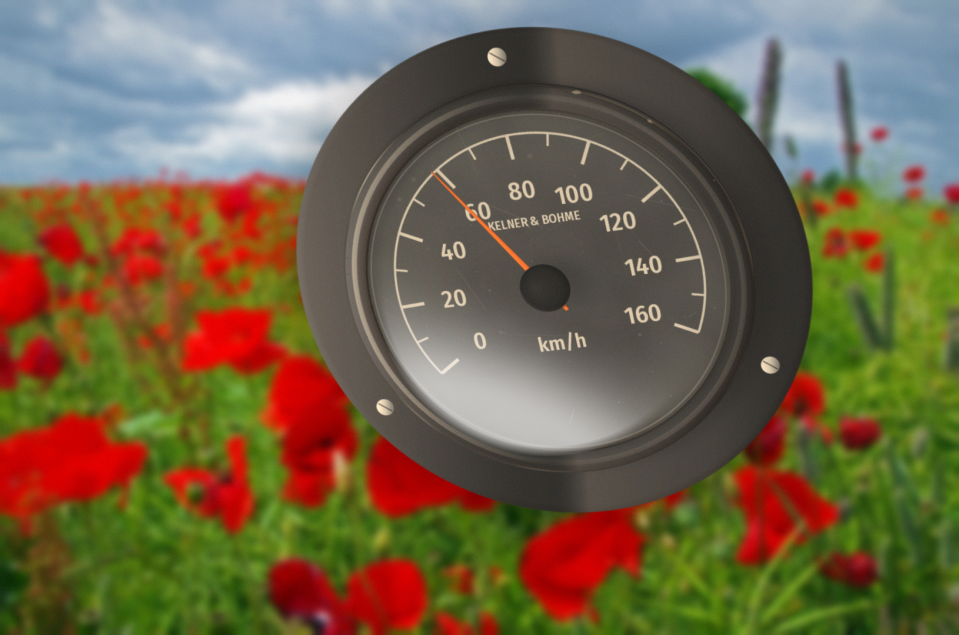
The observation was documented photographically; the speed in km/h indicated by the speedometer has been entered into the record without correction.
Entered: 60 km/h
